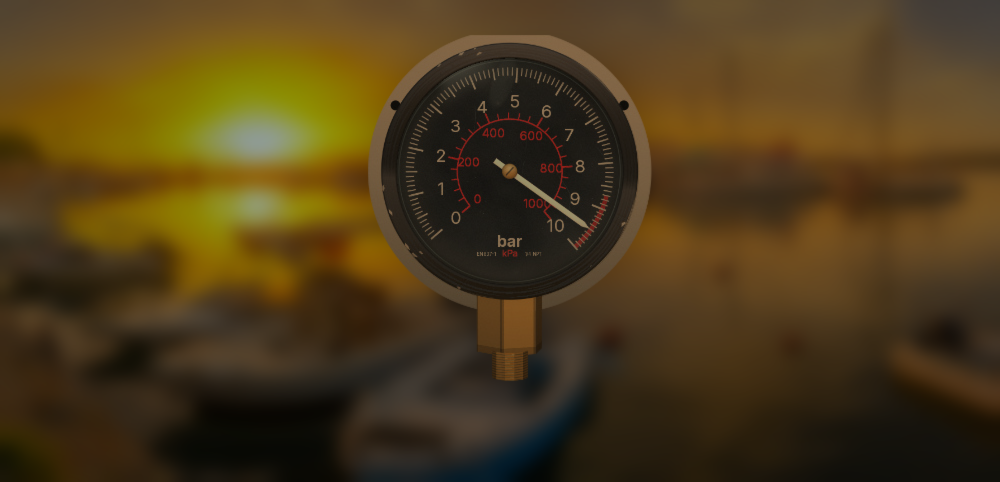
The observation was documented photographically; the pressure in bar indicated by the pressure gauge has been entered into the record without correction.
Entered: 9.5 bar
